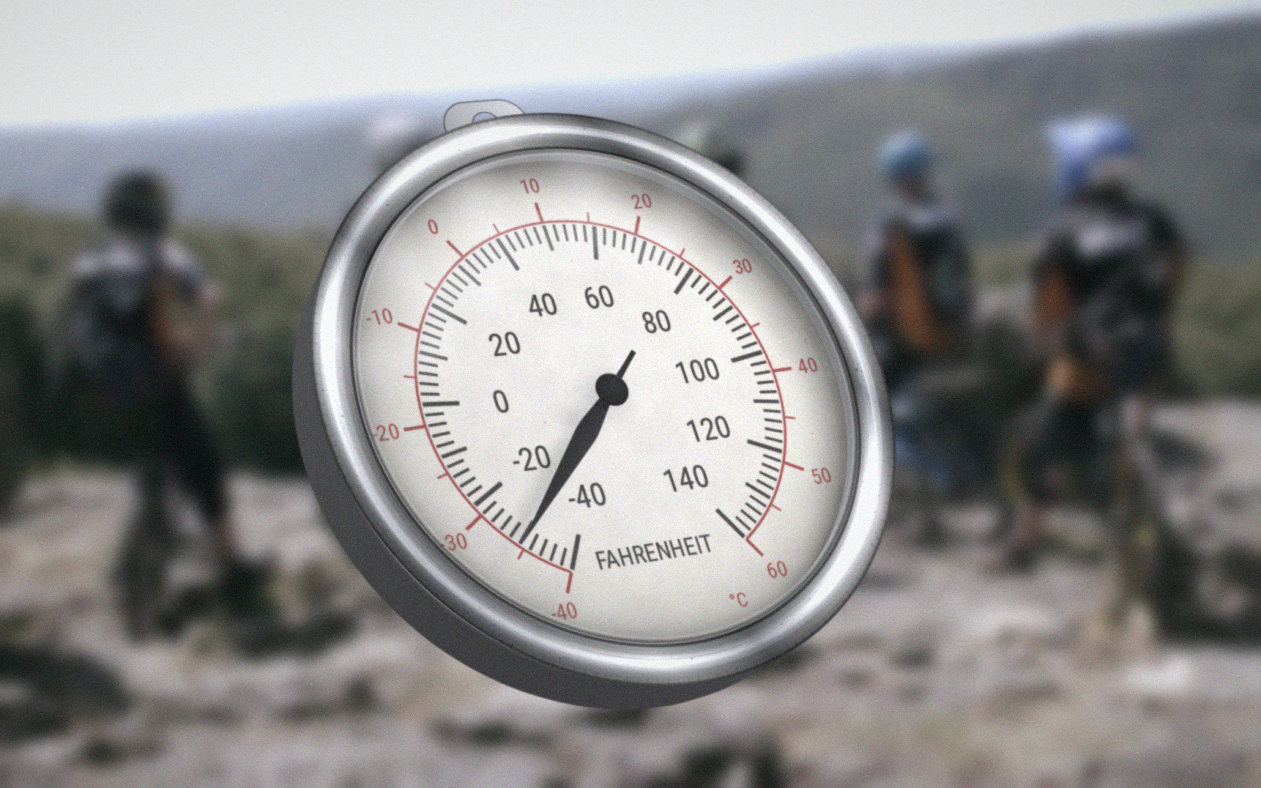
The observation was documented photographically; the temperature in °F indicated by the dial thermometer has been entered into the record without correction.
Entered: -30 °F
